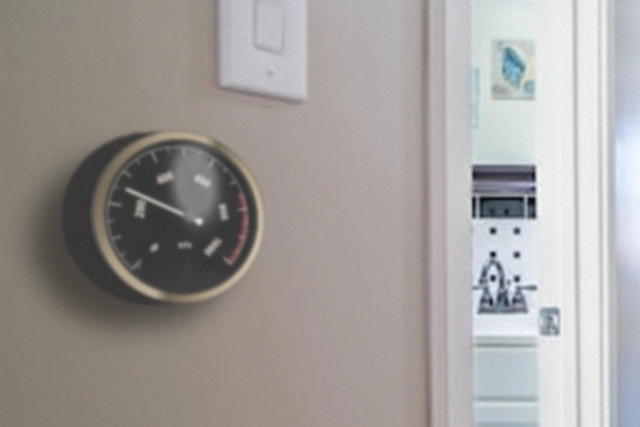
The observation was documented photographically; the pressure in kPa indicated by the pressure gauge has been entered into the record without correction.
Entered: 250 kPa
